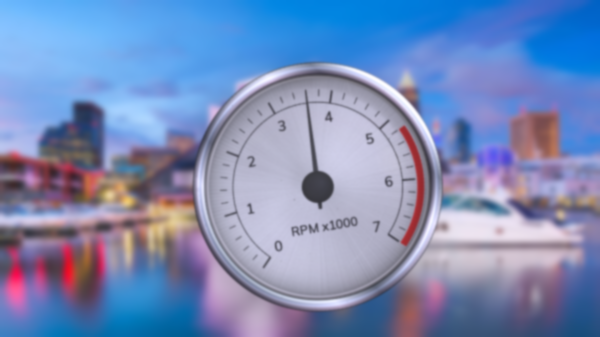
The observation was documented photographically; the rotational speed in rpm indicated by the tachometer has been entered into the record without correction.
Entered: 3600 rpm
